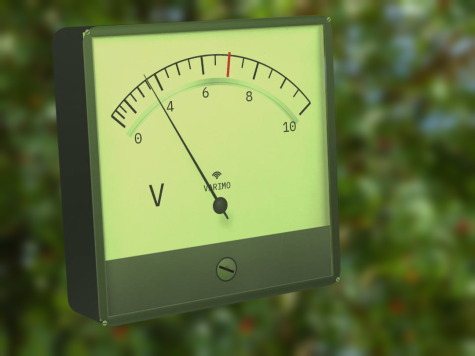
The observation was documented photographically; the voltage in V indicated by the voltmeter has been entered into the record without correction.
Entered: 3.5 V
